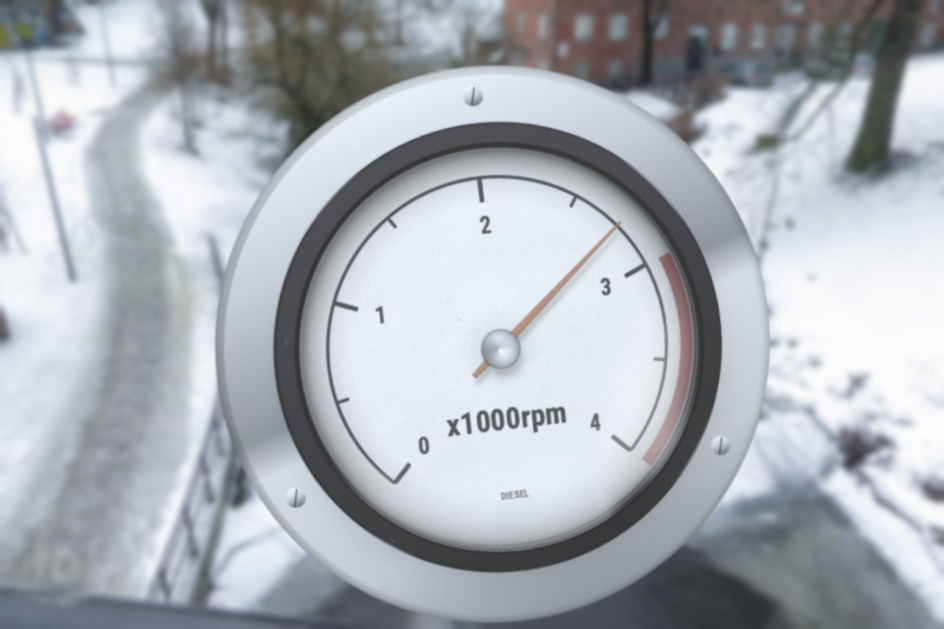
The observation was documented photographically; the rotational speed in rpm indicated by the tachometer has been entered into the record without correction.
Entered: 2750 rpm
